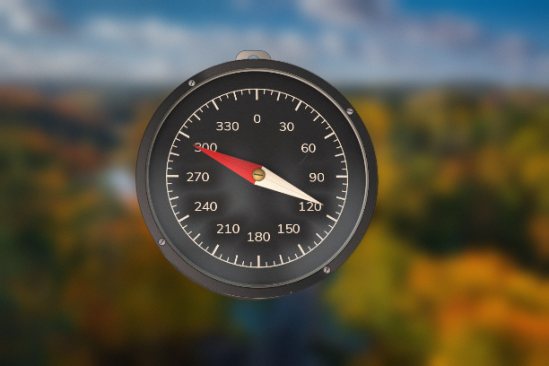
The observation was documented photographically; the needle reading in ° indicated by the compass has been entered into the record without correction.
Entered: 295 °
